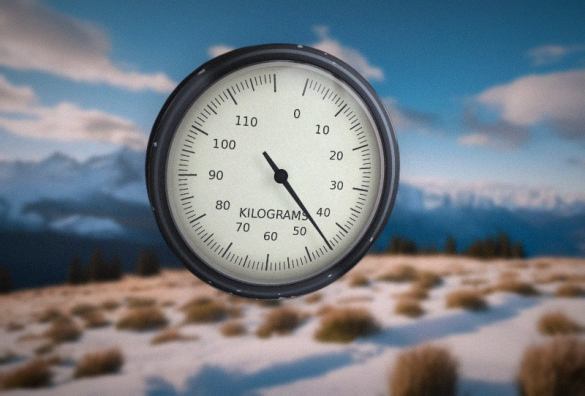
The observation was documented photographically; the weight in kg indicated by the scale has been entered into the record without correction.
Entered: 45 kg
